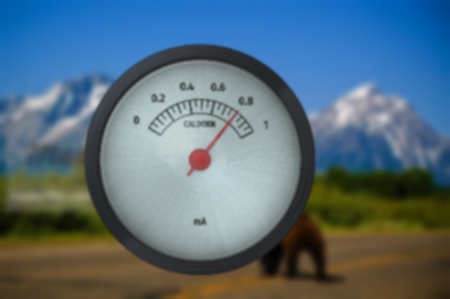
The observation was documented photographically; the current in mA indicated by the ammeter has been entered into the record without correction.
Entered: 0.8 mA
